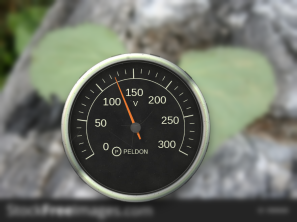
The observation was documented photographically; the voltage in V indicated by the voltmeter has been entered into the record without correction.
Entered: 125 V
